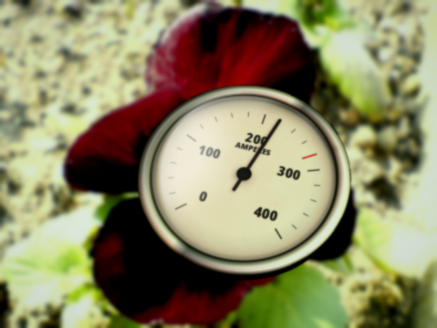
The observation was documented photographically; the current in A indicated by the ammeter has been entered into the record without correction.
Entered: 220 A
